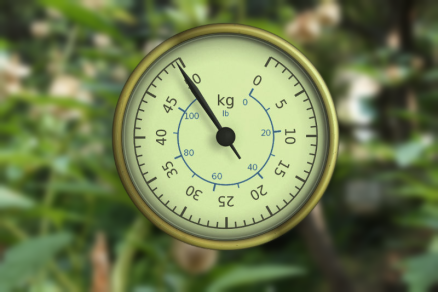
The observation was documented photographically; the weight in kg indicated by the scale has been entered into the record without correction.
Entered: 49.5 kg
